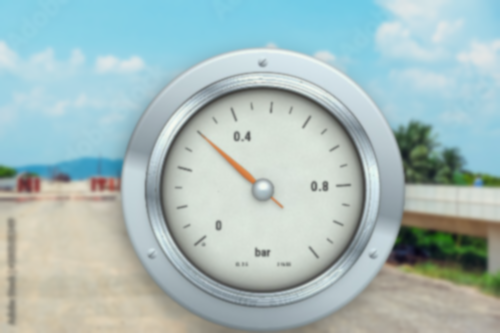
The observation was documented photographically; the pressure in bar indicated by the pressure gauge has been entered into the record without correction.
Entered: 0.3 bar
